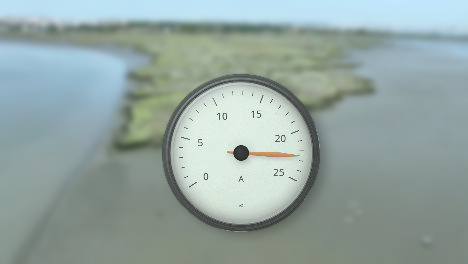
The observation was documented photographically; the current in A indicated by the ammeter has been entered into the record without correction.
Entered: 22.5 A
